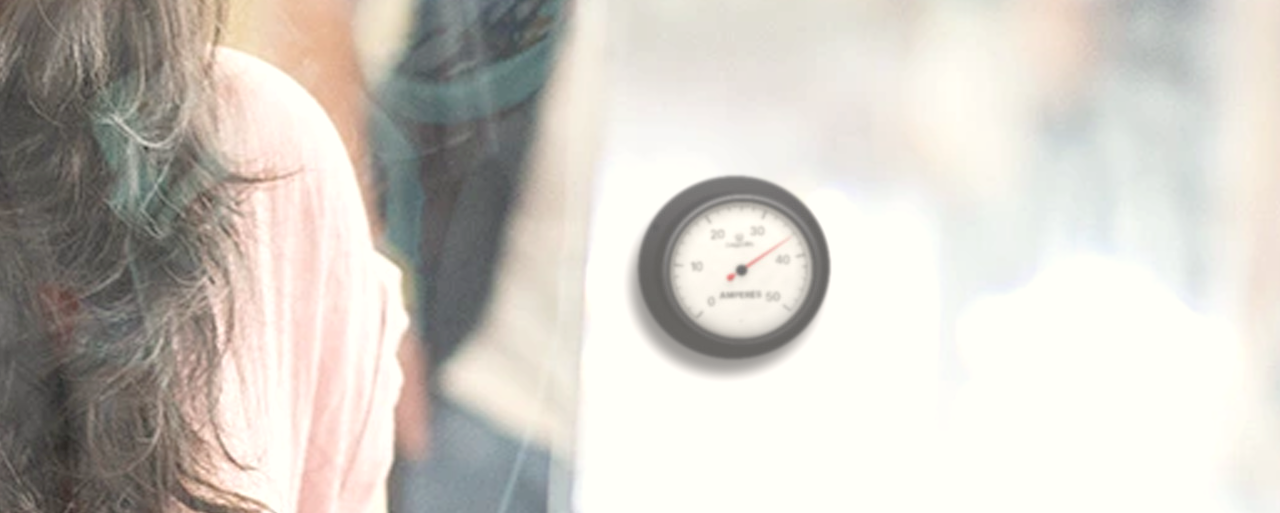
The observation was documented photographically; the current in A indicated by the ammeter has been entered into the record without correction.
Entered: 36 A
